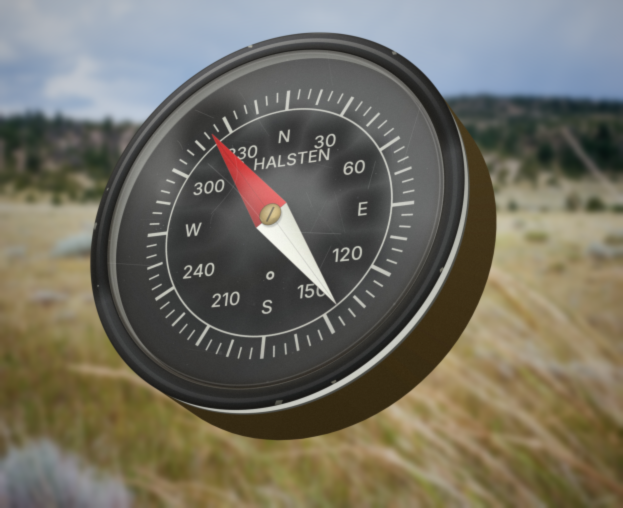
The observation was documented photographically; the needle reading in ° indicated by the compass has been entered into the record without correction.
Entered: 322.5 °
